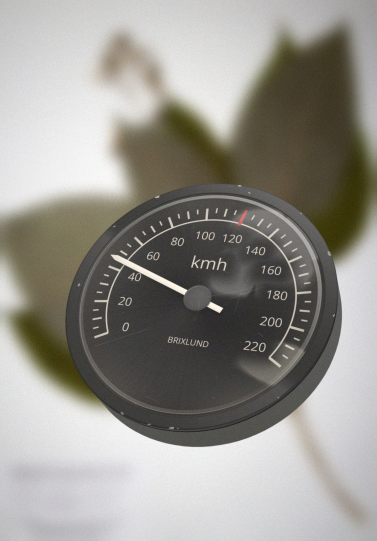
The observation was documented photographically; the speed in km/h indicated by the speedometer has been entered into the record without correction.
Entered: 45 km/h
